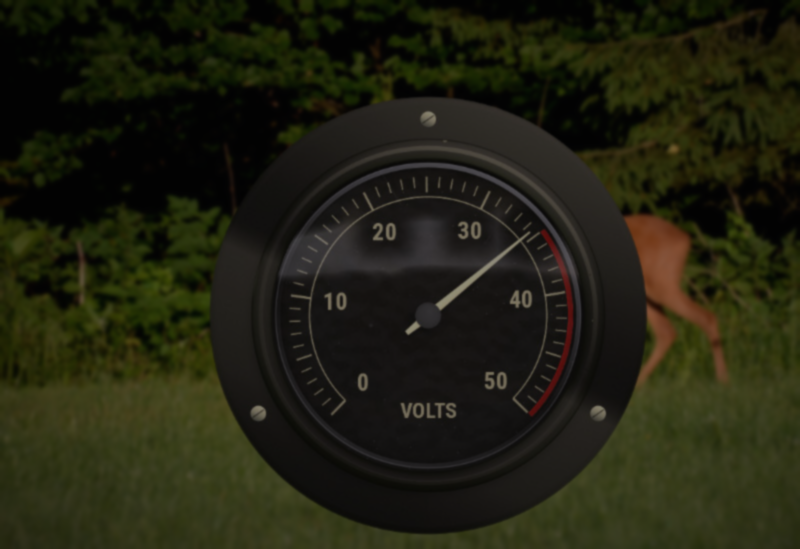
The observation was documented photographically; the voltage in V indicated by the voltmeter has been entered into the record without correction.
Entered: 34.5 V
